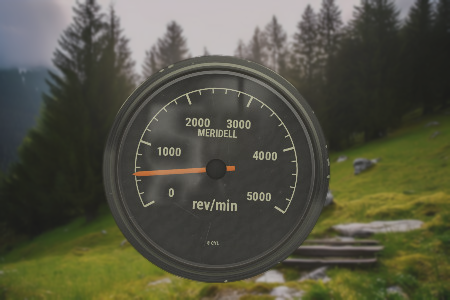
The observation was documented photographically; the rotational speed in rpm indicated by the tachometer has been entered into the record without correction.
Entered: 500 rpm
